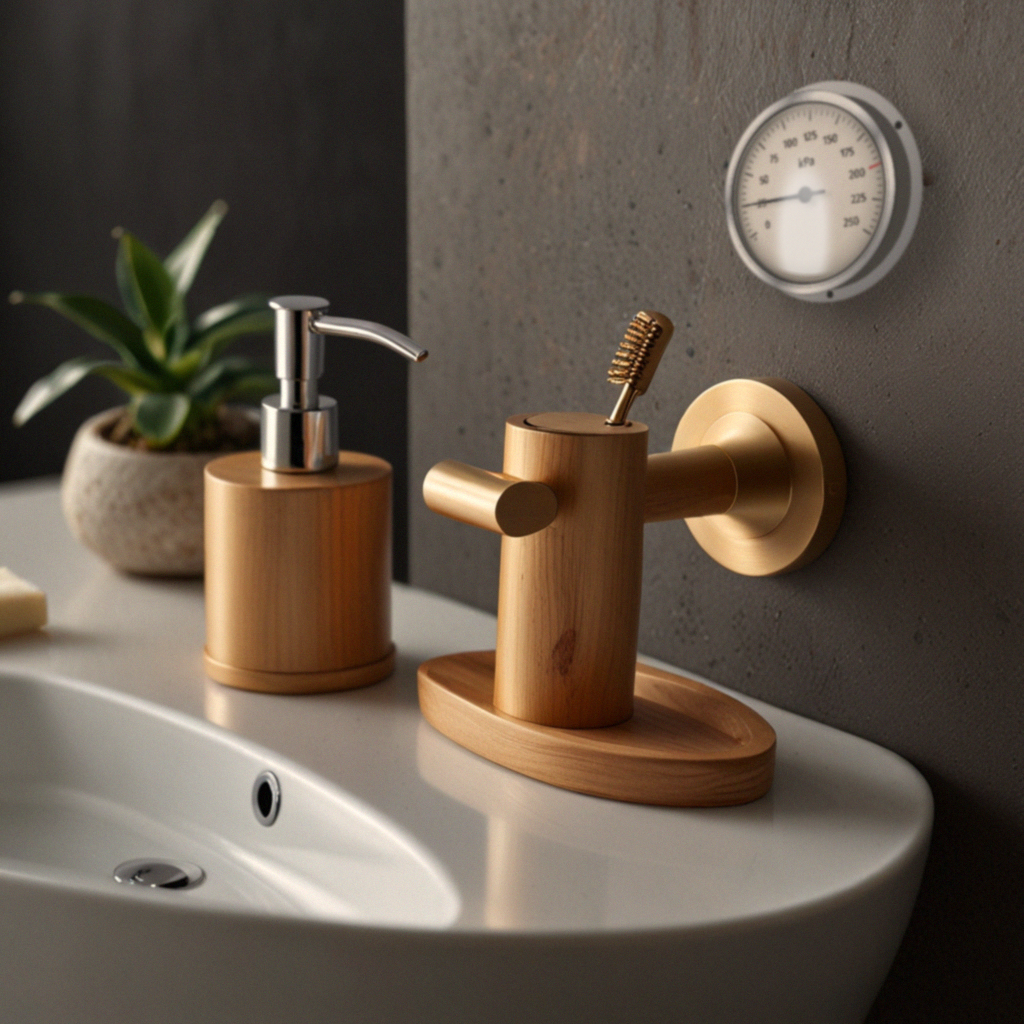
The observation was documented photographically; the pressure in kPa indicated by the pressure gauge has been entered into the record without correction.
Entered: 25 kPa
